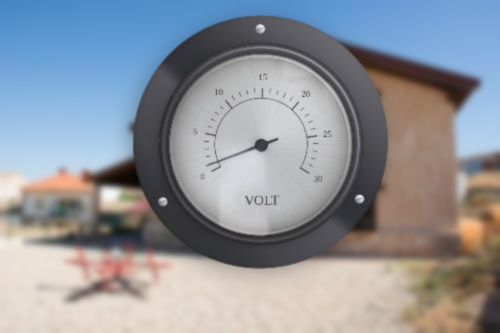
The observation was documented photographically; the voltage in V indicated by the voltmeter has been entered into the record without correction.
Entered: 1 V
